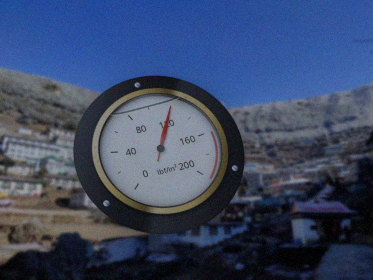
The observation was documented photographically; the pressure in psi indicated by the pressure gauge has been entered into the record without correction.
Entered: 120 psi
